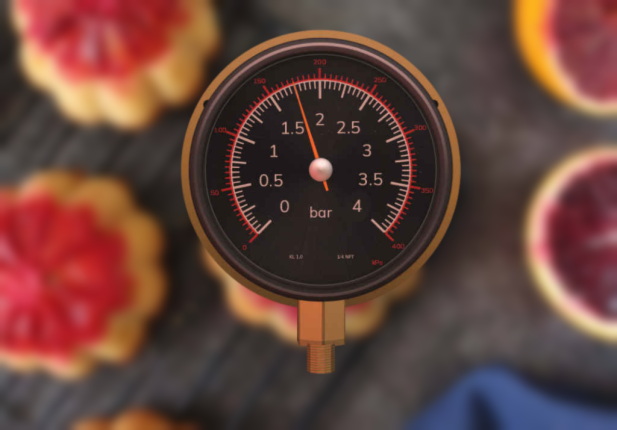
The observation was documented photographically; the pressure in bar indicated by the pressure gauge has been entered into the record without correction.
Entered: 1.75 bar
